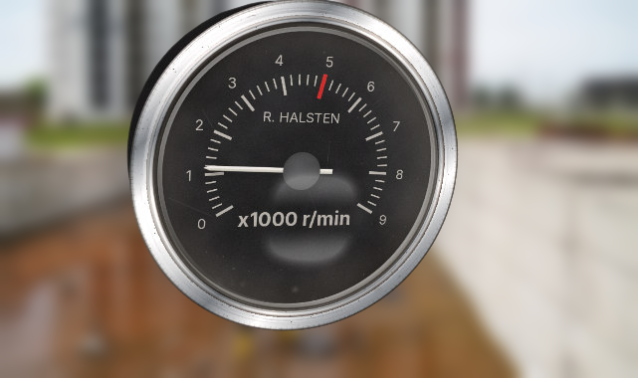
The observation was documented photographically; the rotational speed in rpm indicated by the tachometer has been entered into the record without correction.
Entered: 1200 rpm
